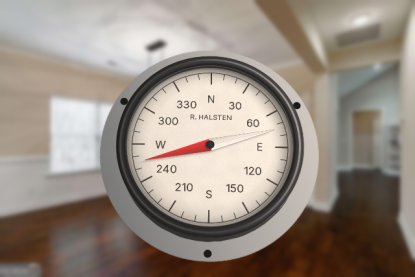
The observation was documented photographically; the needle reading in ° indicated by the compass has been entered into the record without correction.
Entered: 255 °
